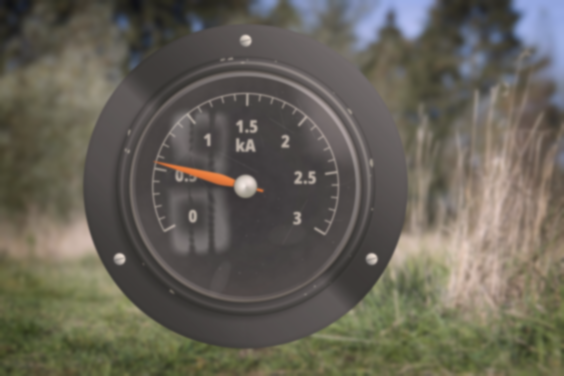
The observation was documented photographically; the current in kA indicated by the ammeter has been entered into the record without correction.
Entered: 0.55 kA
